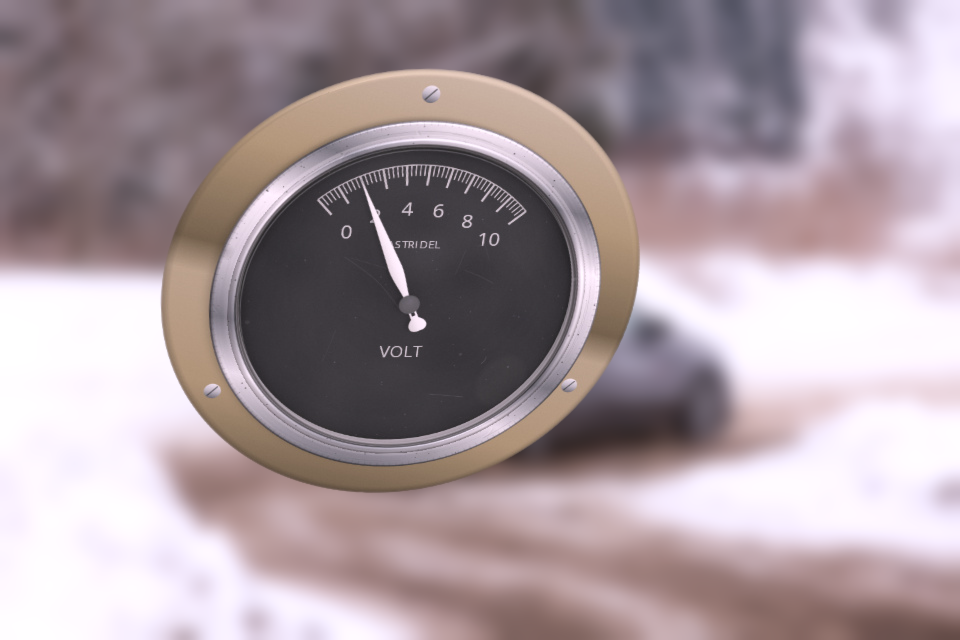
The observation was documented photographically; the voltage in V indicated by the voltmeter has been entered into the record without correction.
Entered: 2 V
